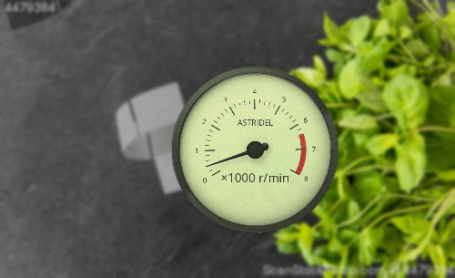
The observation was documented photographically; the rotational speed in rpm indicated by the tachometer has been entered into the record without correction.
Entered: 400 rpm
